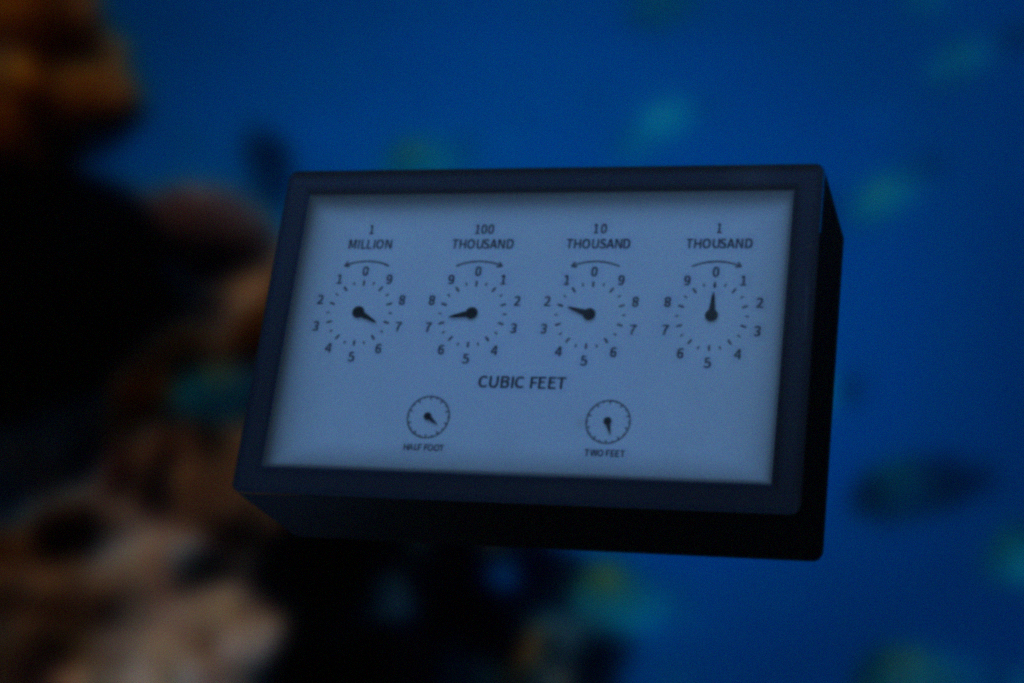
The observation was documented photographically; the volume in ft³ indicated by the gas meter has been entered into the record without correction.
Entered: 672000 ft³
